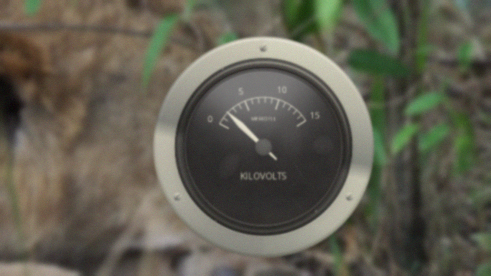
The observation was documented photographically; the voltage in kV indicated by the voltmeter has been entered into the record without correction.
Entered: 2 kV
